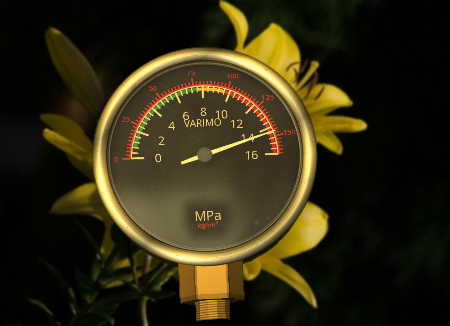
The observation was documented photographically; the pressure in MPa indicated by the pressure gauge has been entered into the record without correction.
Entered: 14.4 MPa
